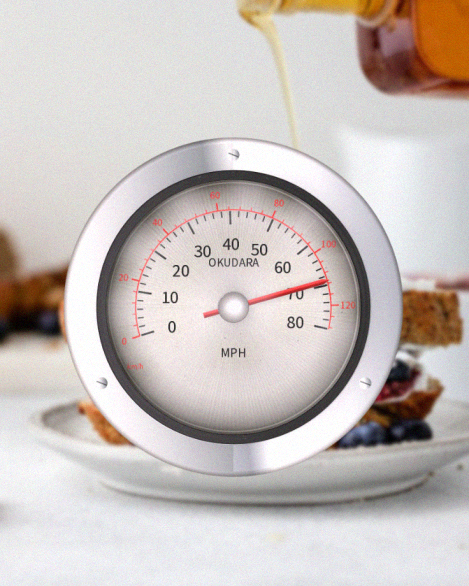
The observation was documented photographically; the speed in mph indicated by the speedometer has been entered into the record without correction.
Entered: 69 mph
